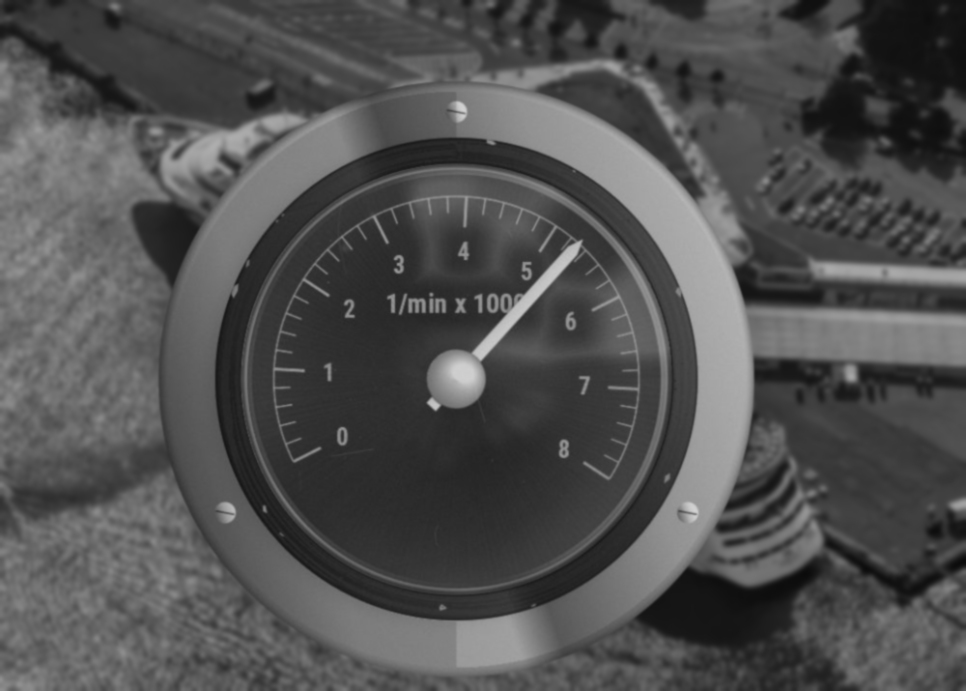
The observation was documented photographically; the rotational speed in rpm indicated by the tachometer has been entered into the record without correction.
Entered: 5300 rpm
